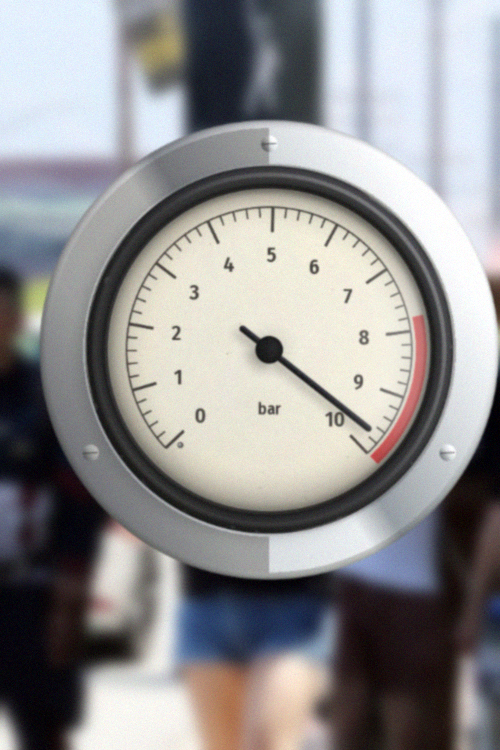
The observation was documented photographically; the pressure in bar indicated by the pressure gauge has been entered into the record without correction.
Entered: 9.7 bar
